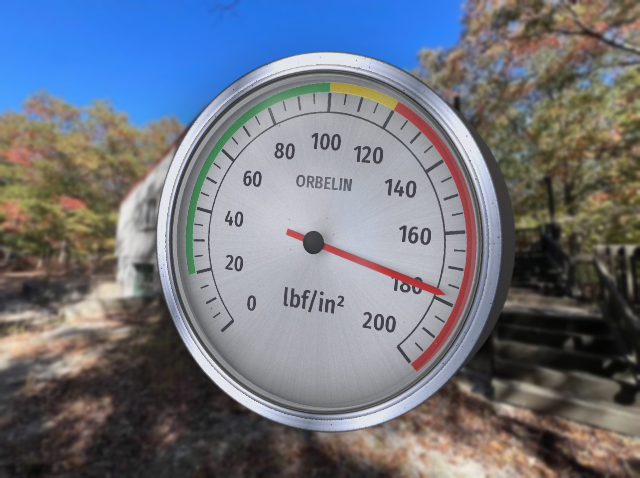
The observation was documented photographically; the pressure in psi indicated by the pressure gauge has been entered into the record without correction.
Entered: 177.5 psi
